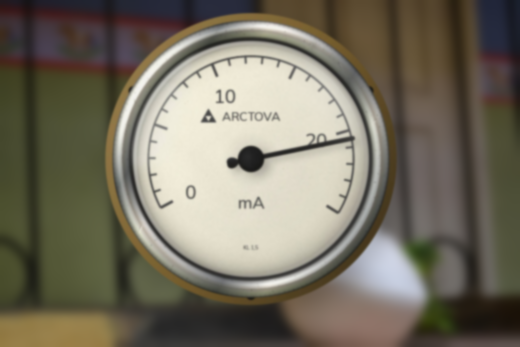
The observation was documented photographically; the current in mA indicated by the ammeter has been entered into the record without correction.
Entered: 20.5 mA
